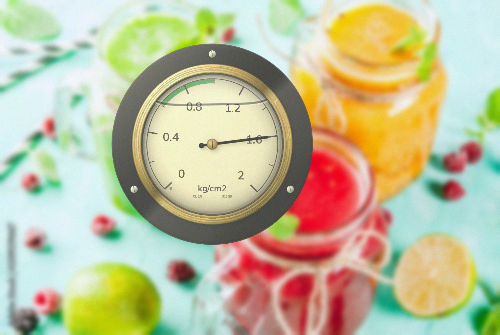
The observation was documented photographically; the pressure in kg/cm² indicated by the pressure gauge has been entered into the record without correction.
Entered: 1.6 kg/cm²
